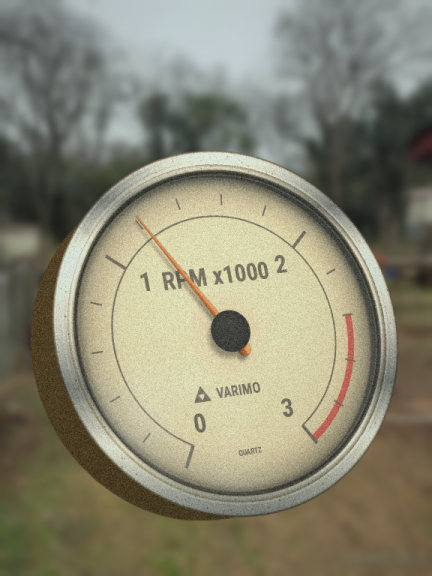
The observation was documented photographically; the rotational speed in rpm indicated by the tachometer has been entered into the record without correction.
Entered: 1200 rpm
